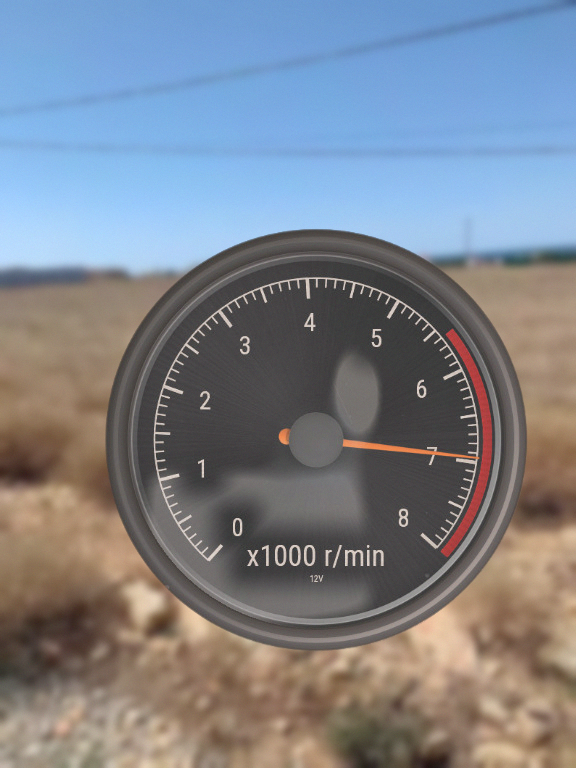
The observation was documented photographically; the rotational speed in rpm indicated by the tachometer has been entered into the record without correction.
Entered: 6950 rpm
